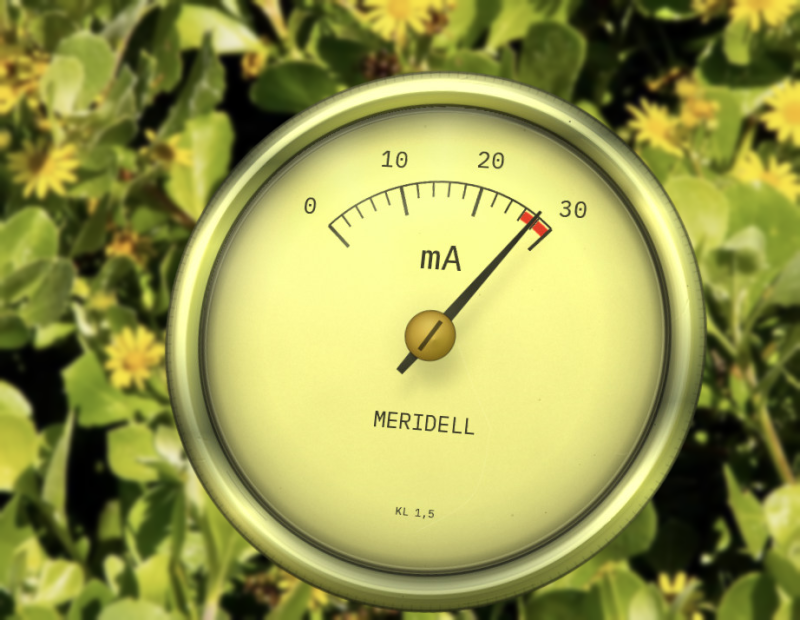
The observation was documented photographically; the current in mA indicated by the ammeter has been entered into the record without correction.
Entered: 28 mA
